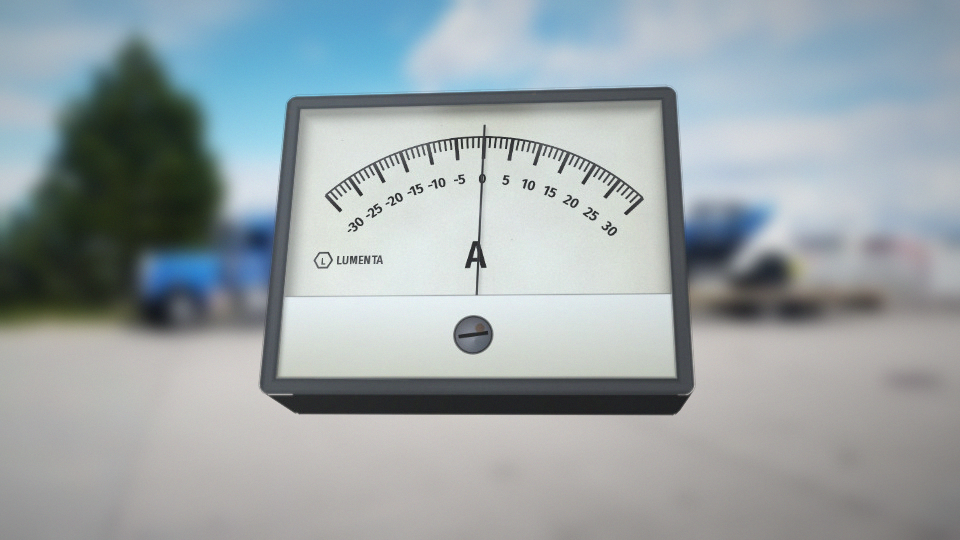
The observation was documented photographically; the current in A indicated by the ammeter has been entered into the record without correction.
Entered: 0 A
